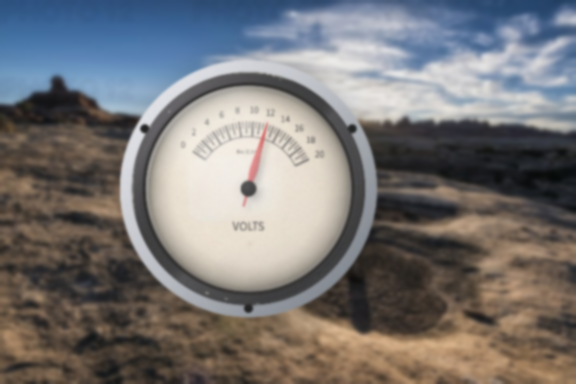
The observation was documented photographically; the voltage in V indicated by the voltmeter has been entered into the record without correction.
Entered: 12 V
